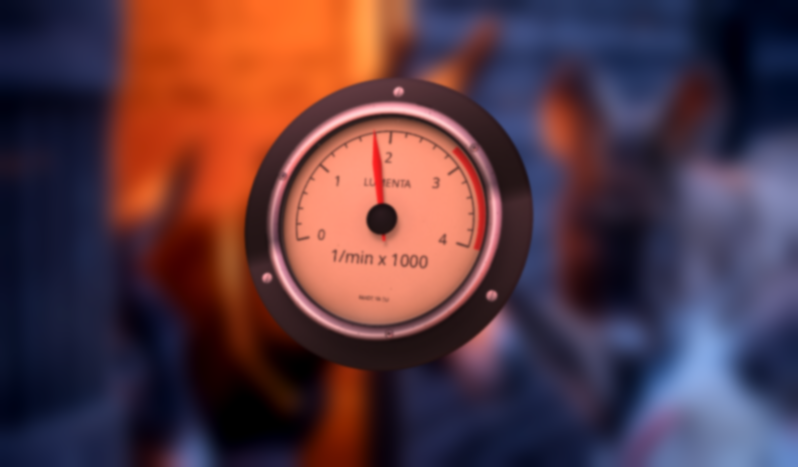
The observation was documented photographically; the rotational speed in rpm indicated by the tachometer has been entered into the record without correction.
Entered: 1800 rpm
